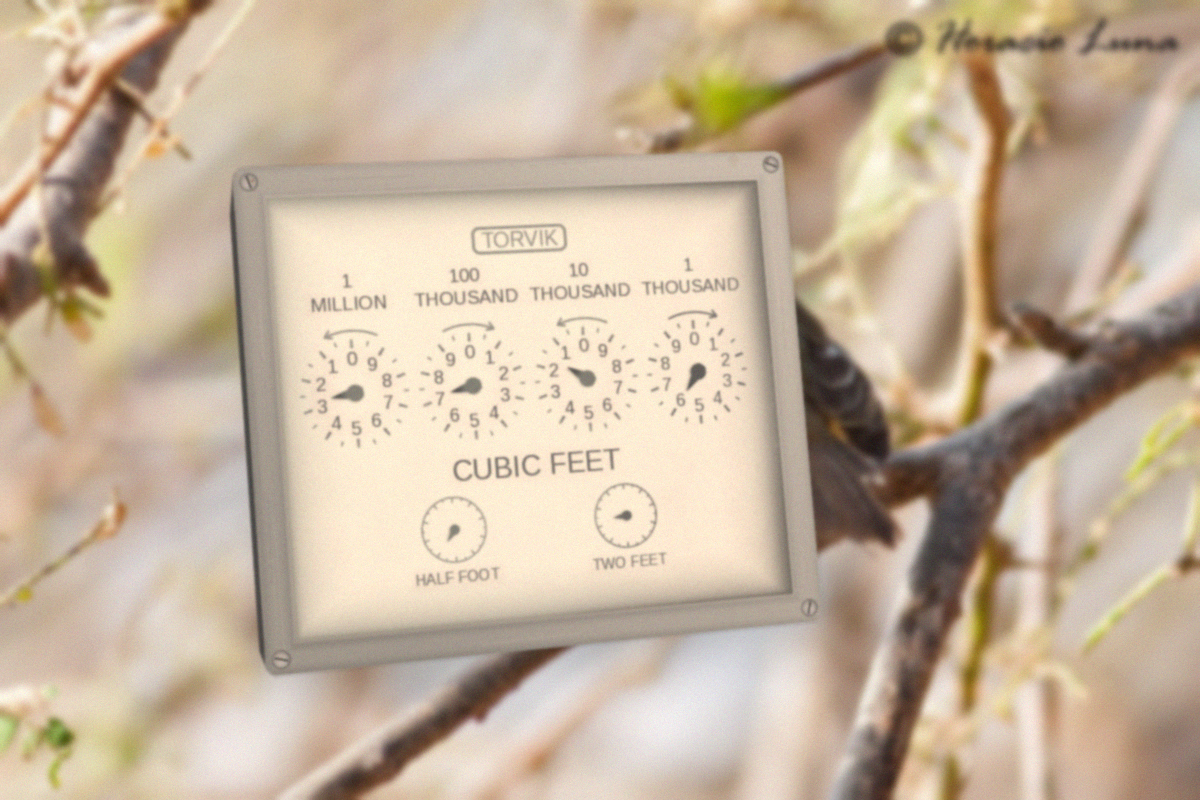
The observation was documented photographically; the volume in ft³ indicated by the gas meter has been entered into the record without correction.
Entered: 271600 ft³
